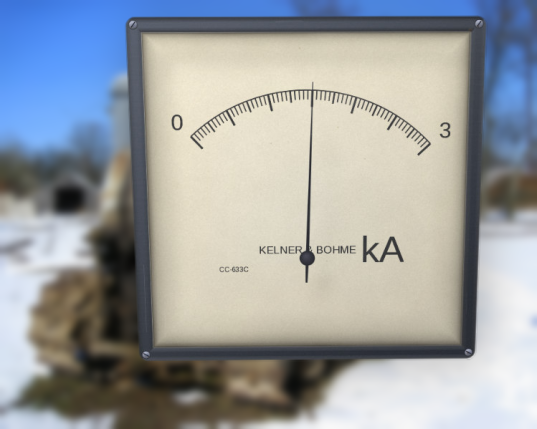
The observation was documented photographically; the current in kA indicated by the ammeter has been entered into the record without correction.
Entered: 1.5 kA
